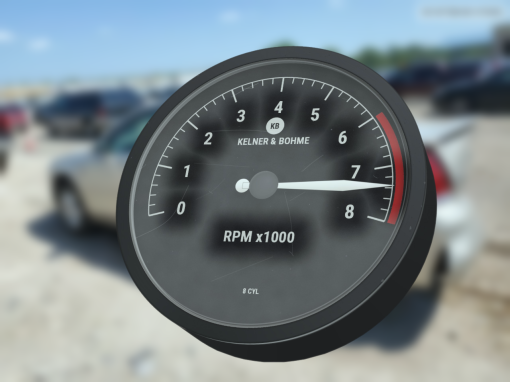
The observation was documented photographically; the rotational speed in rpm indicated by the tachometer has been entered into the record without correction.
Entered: 7400 rpm
